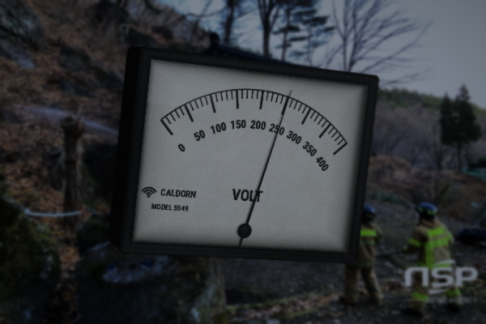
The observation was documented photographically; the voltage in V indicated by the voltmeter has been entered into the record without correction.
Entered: 250 V
